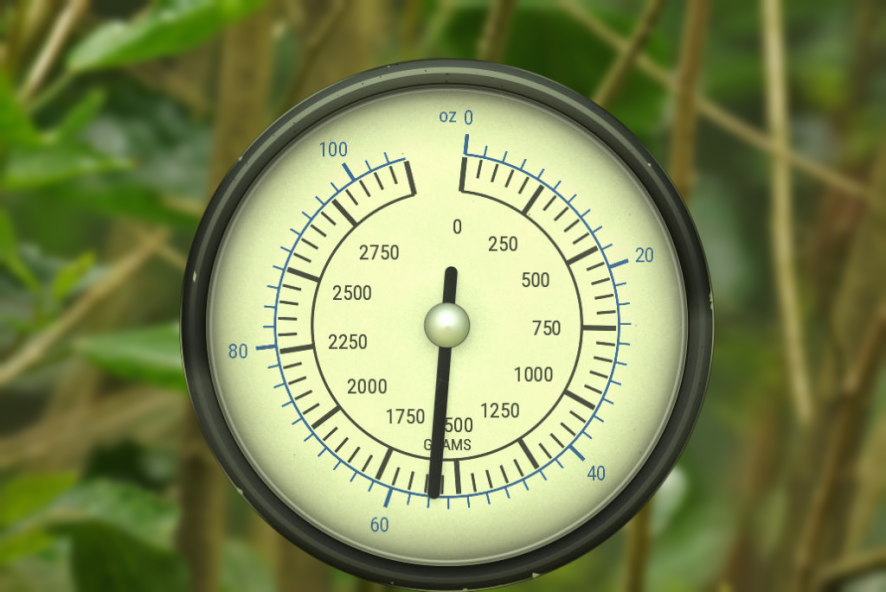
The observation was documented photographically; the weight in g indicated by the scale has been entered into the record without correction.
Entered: 1575 g
